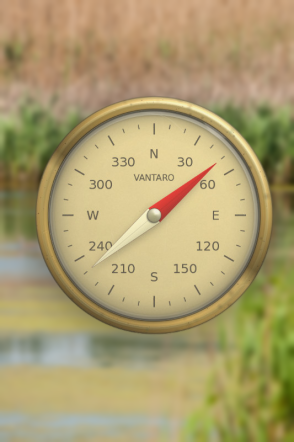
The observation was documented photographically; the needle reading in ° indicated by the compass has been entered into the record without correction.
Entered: 50 °
